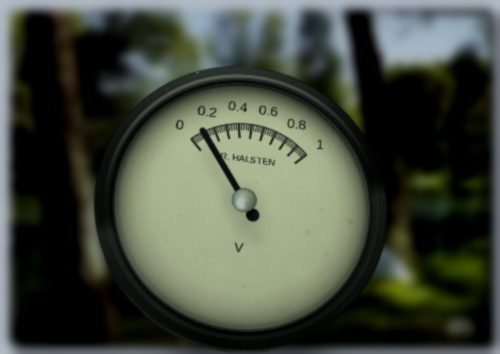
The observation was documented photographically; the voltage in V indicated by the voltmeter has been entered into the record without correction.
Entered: 0.1 V
